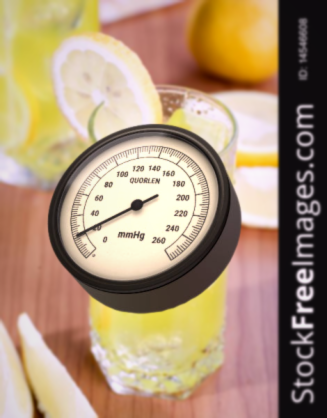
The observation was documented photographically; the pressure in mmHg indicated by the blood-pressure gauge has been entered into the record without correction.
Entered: 20 mmHg
